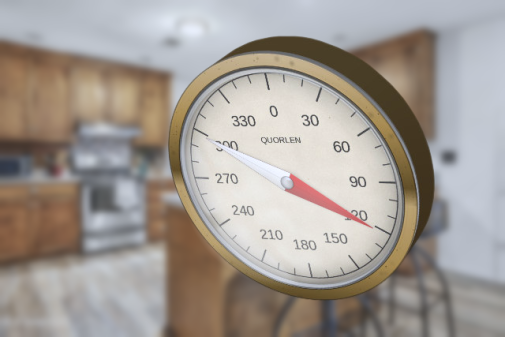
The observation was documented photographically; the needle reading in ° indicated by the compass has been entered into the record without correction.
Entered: 120 °
